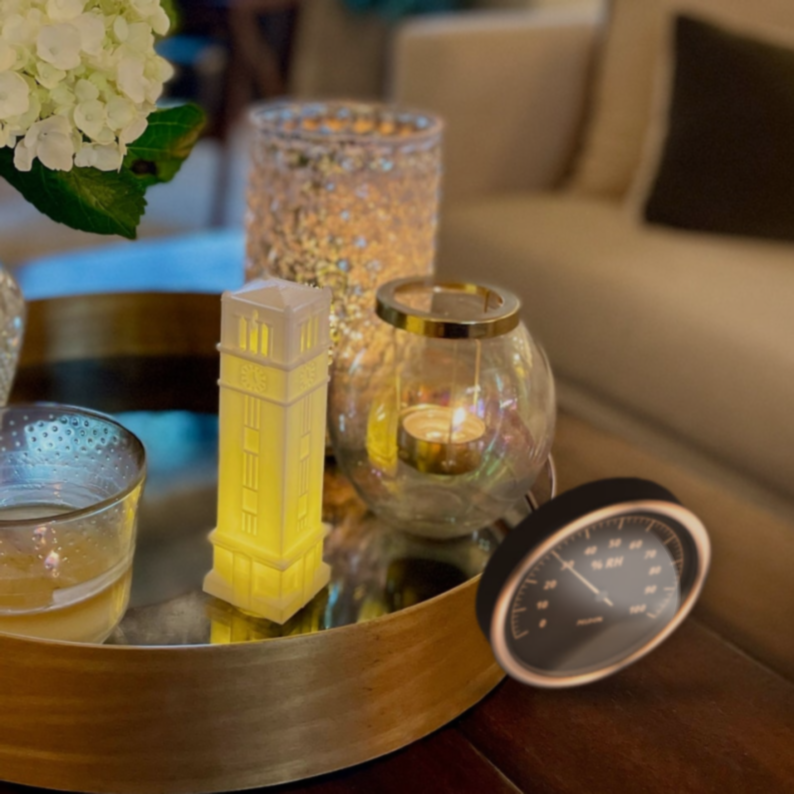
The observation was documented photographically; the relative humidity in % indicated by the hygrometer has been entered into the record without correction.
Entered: 30 %
